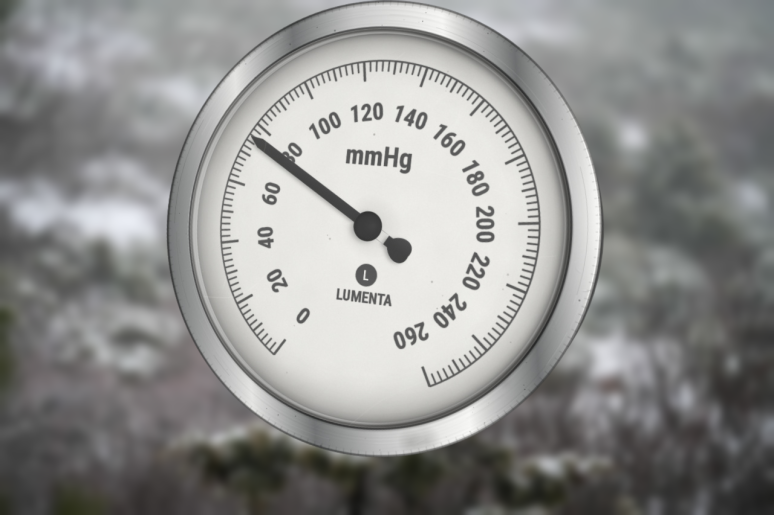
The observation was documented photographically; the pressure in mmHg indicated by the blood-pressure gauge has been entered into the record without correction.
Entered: 76 mmHg
